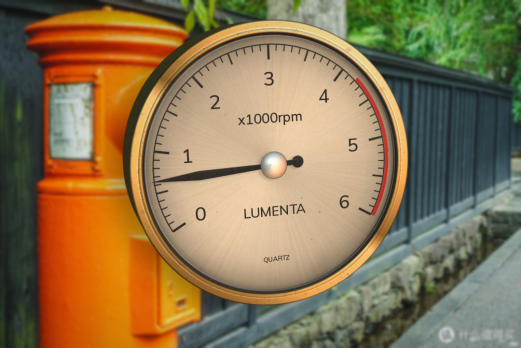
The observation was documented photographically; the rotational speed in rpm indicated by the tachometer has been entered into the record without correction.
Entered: 650 rpm
